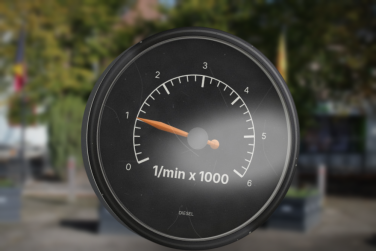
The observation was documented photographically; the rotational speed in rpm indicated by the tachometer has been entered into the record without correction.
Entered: 1000 rpm
